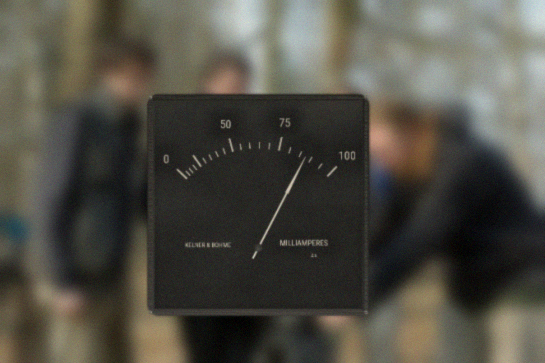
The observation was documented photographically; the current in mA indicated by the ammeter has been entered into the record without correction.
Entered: 87.5 mA
